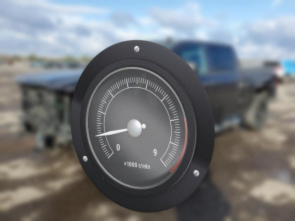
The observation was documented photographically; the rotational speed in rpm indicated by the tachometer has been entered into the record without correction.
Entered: 1000 rpm
